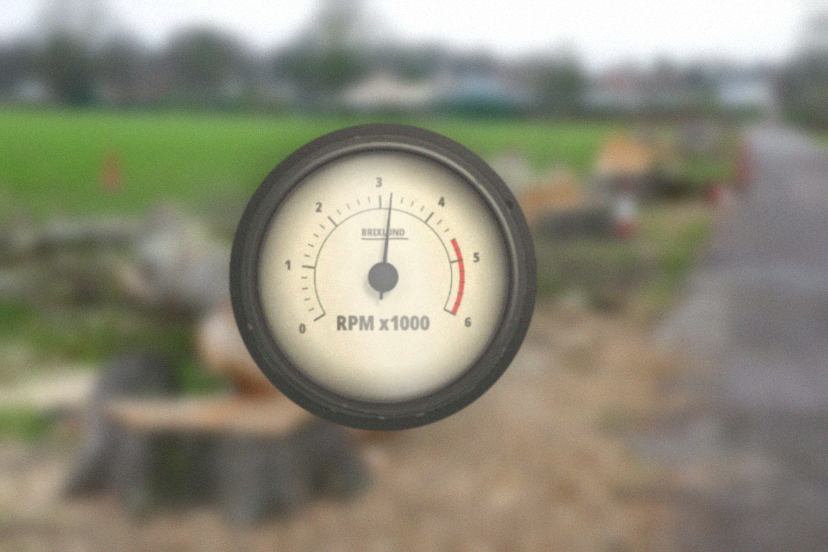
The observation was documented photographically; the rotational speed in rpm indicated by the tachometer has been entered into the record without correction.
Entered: 3200 rpm
